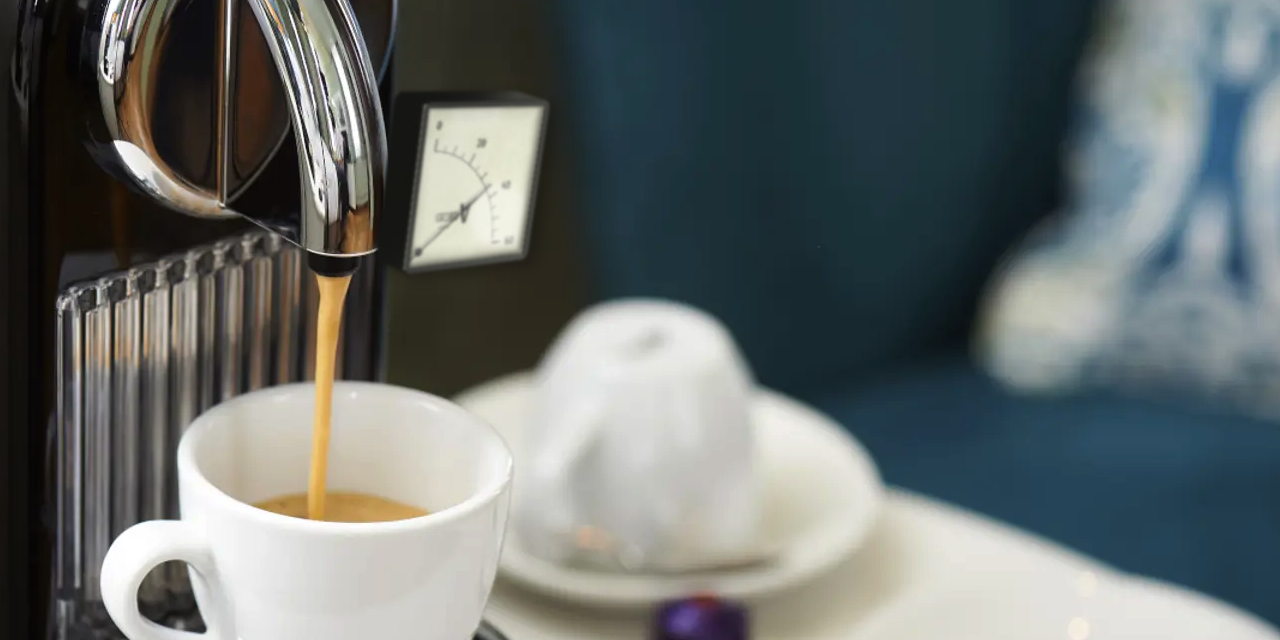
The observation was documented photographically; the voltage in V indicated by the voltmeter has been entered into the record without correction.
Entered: 35 V
